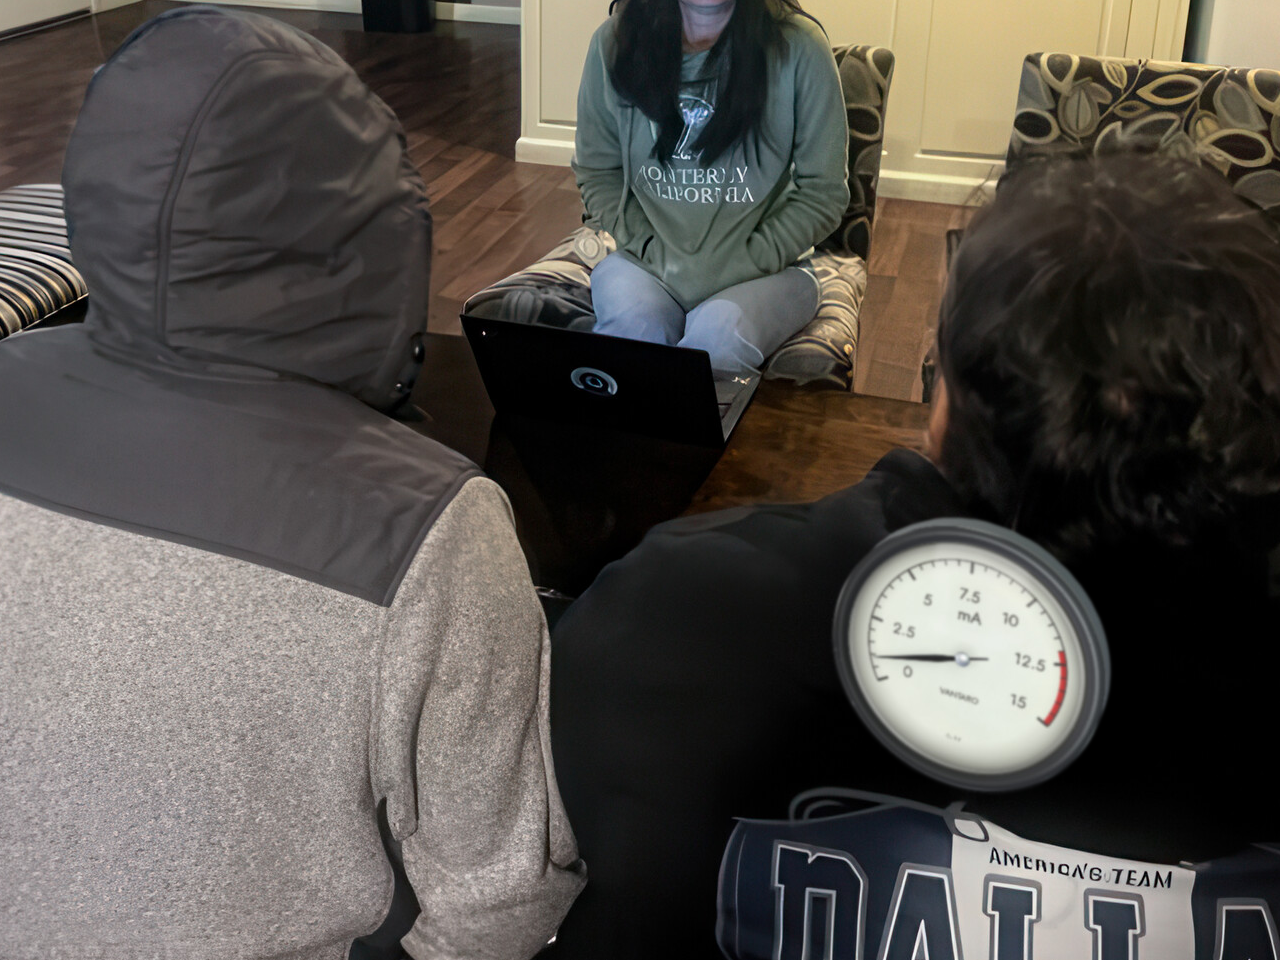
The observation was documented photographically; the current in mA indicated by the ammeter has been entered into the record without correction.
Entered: 1 mA
